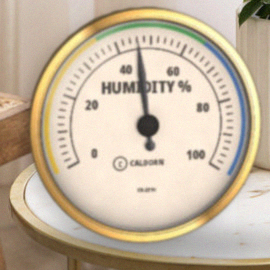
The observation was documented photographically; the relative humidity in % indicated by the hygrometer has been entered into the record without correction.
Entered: 46 %
